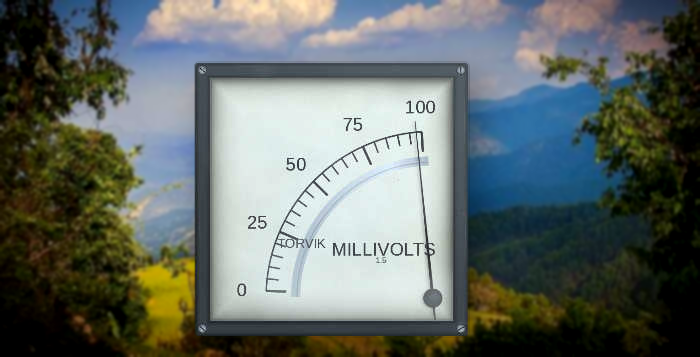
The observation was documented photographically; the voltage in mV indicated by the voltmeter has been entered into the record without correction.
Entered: 97.5 mV
